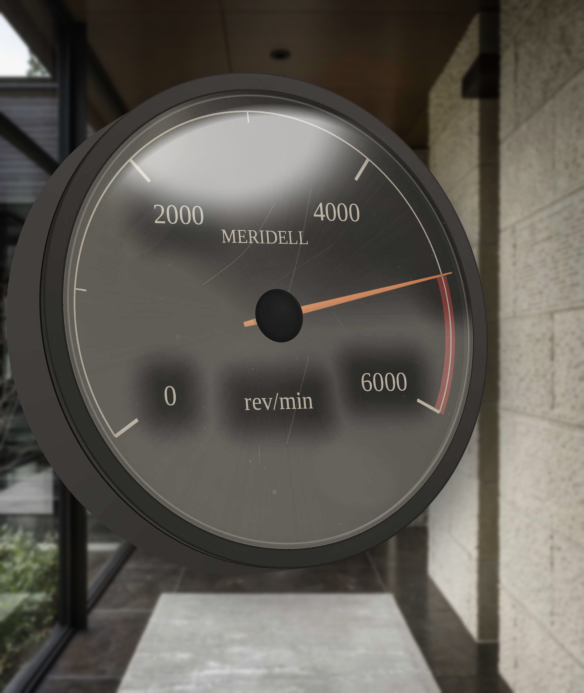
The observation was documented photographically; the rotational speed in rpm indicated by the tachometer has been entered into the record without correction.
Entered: 5000 rpm
